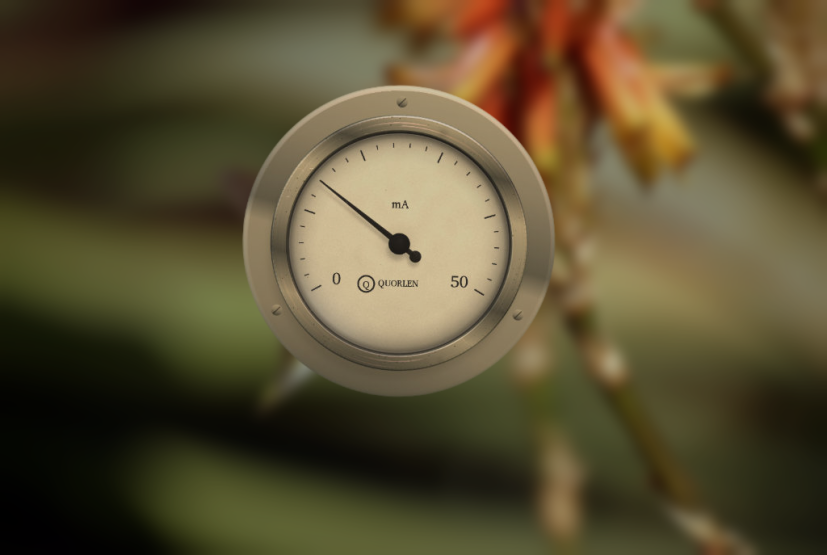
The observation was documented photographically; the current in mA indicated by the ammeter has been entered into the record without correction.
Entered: 14 mA
